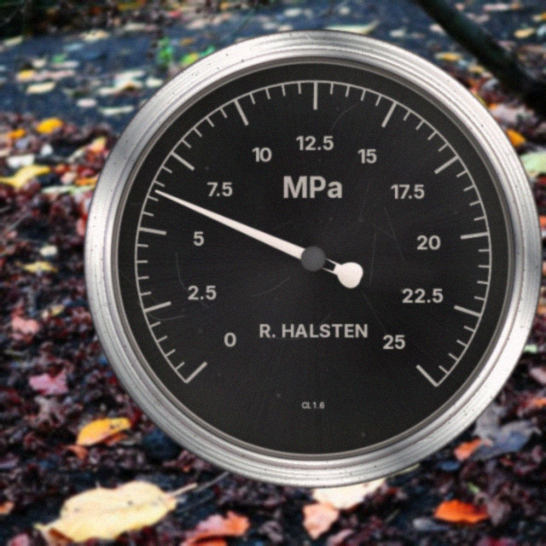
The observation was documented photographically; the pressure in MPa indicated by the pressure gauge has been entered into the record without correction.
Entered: 6.25 MPa
